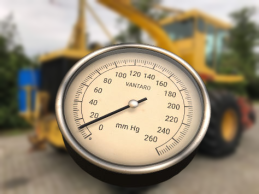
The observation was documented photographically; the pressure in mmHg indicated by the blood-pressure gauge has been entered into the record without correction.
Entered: 10 mmHg
